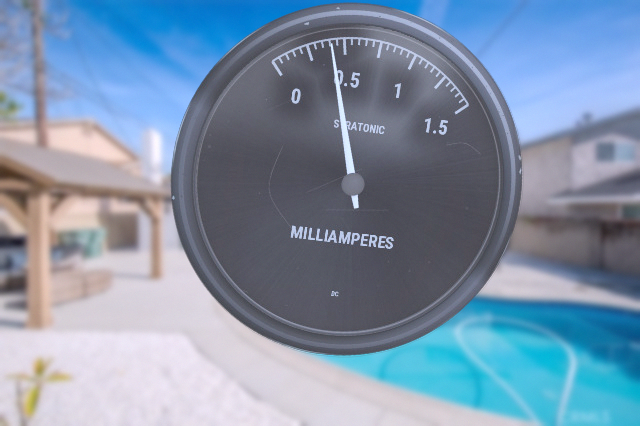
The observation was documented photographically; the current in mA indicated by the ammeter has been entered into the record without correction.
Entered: 0.4 mA
